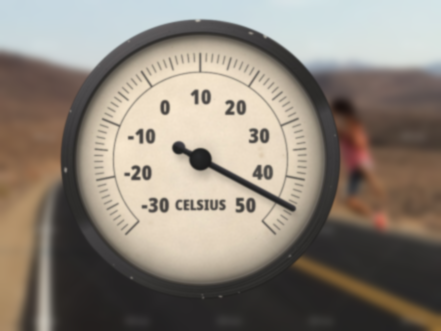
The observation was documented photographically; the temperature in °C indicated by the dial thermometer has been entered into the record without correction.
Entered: 45 °C
